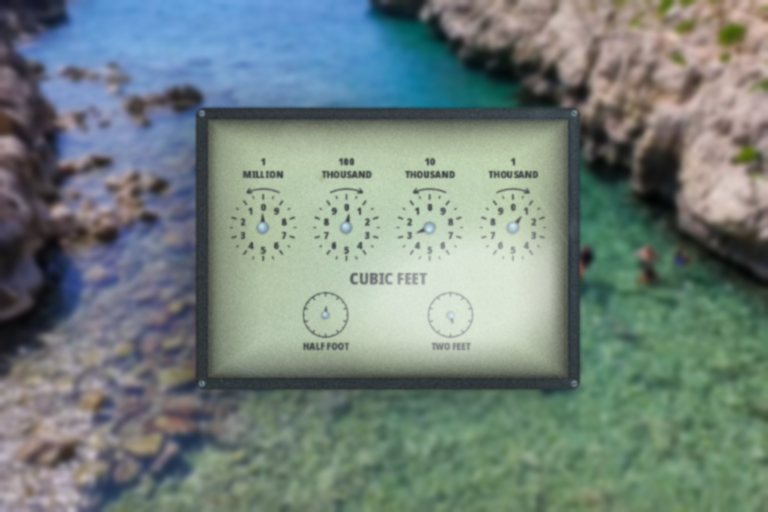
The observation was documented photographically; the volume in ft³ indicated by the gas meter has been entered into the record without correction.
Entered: 3100 ft³
